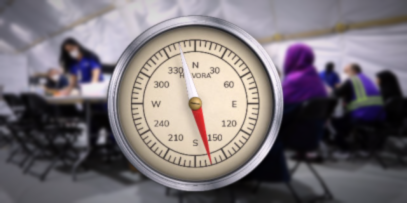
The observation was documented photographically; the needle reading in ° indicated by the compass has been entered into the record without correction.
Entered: 165 °
